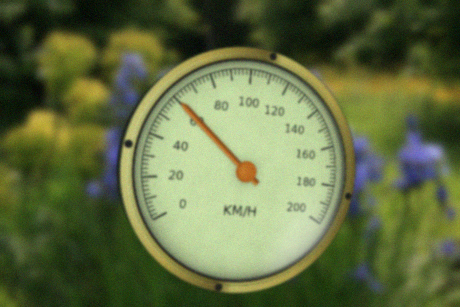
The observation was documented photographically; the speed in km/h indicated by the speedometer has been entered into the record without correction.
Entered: 60 km/h
